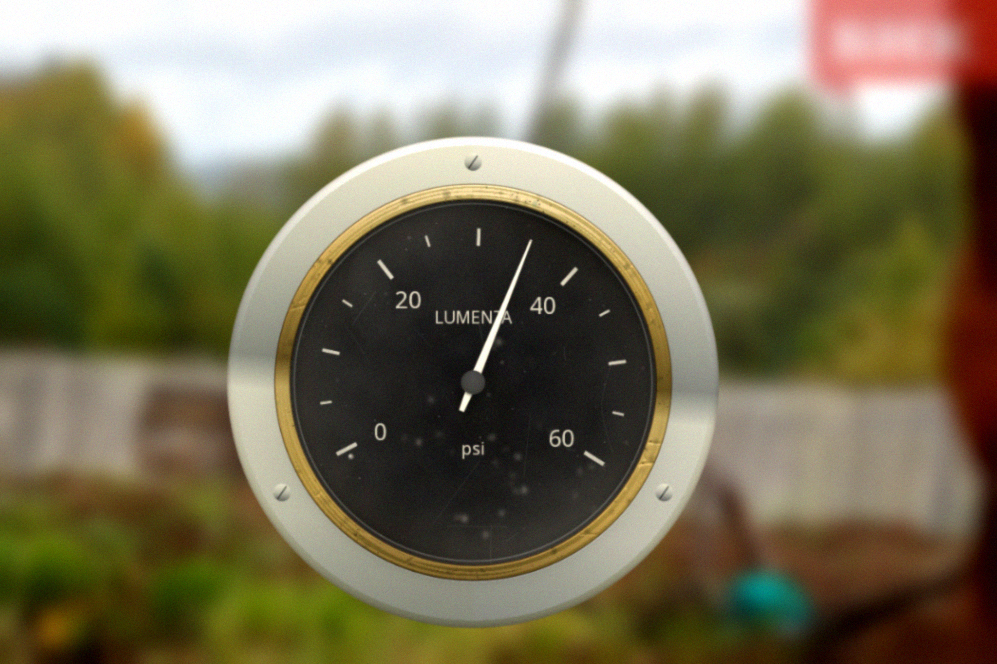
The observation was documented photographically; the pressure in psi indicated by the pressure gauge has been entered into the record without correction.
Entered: 35 psi
